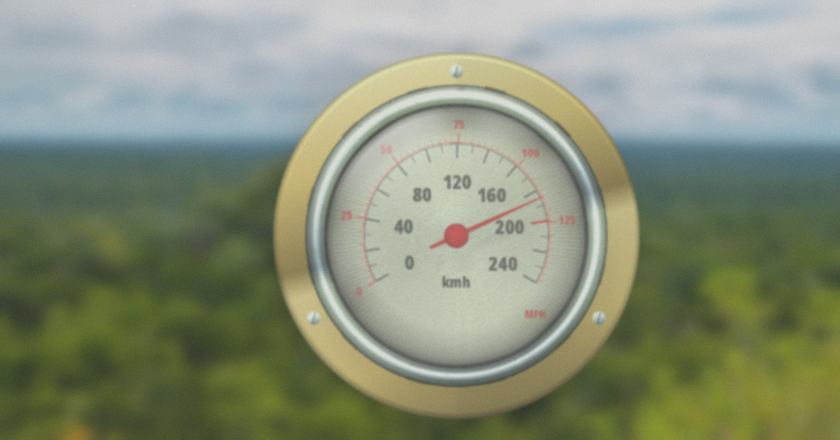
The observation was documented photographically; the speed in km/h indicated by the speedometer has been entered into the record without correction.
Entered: 185 km/h
